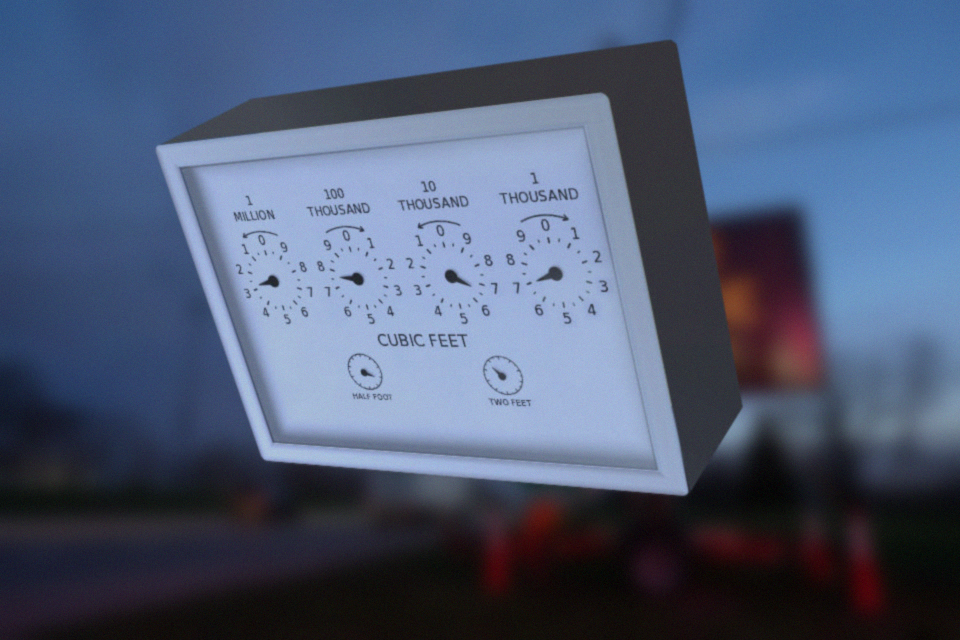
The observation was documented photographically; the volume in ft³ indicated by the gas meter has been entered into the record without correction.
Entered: 276700 ft³
